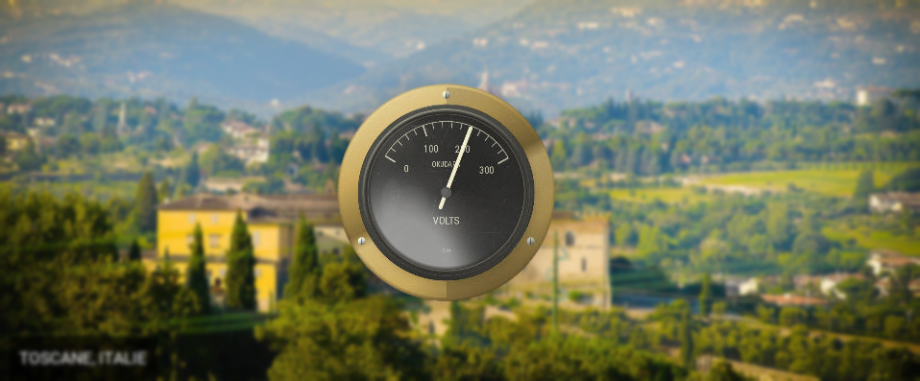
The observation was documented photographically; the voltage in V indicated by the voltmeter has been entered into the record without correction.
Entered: 200 V
